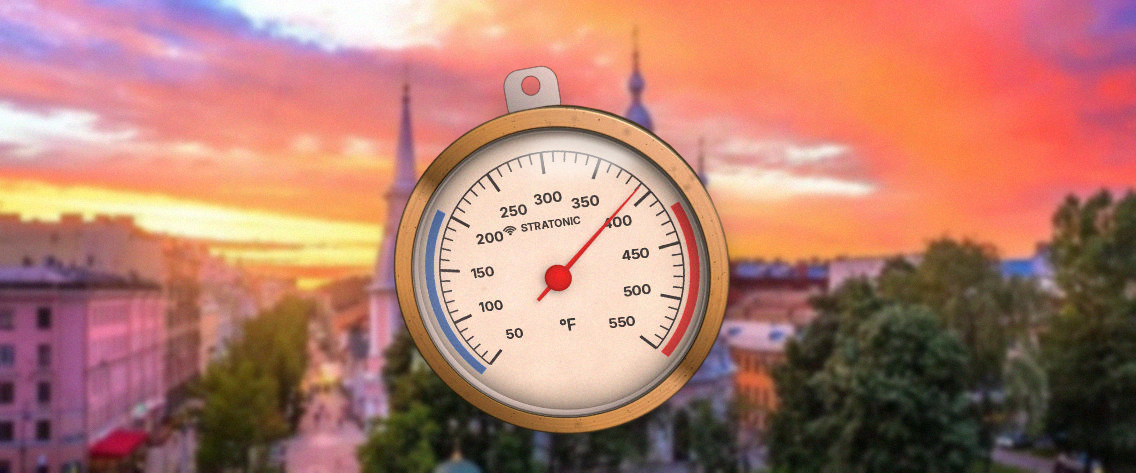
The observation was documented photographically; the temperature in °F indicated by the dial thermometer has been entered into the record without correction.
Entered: 390 °F
